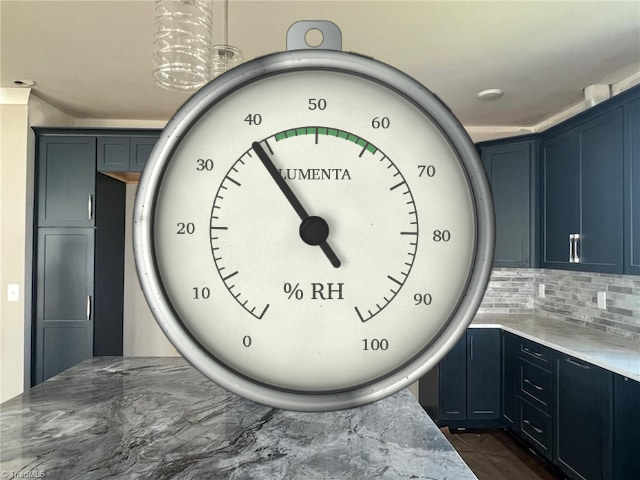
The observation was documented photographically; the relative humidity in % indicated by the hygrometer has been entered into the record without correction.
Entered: 38 %
